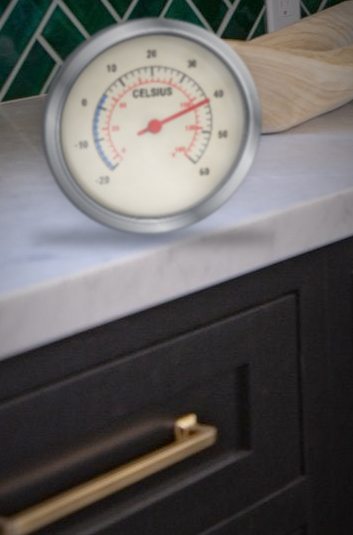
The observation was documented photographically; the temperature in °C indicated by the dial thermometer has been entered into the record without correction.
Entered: 40 °C
